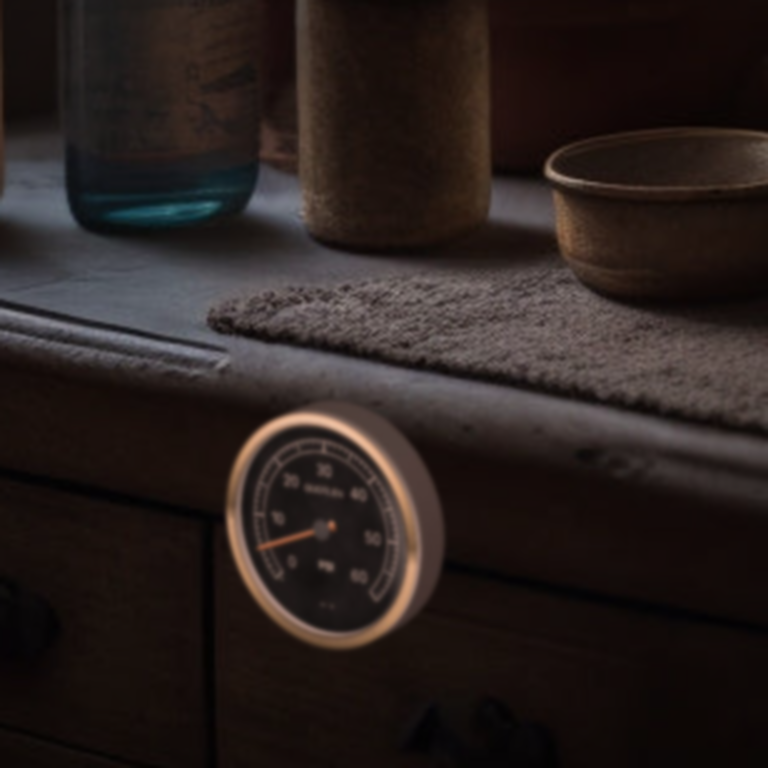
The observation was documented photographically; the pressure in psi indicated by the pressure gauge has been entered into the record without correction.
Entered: 5 psi
